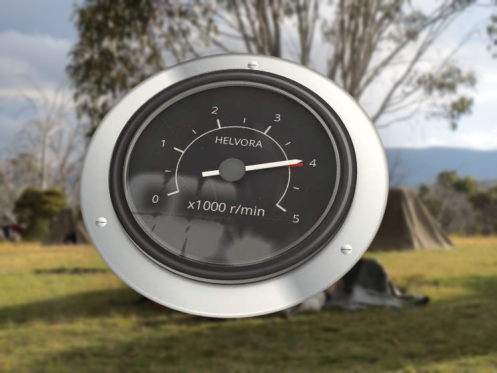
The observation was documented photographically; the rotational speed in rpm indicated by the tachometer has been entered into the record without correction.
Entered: 4000 rpm
